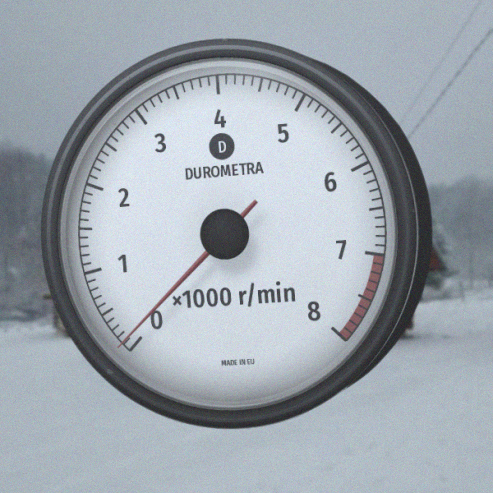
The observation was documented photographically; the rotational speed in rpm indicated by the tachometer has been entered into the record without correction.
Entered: 100 rpm
